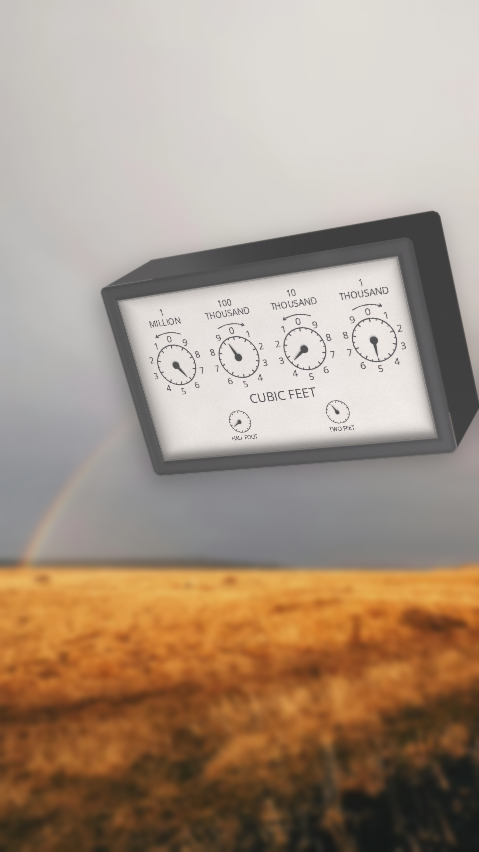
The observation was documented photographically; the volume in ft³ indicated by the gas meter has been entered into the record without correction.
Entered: 593500 ft³
